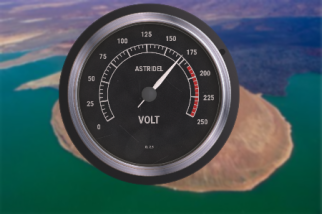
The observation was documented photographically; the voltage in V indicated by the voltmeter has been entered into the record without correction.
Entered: 170 V
